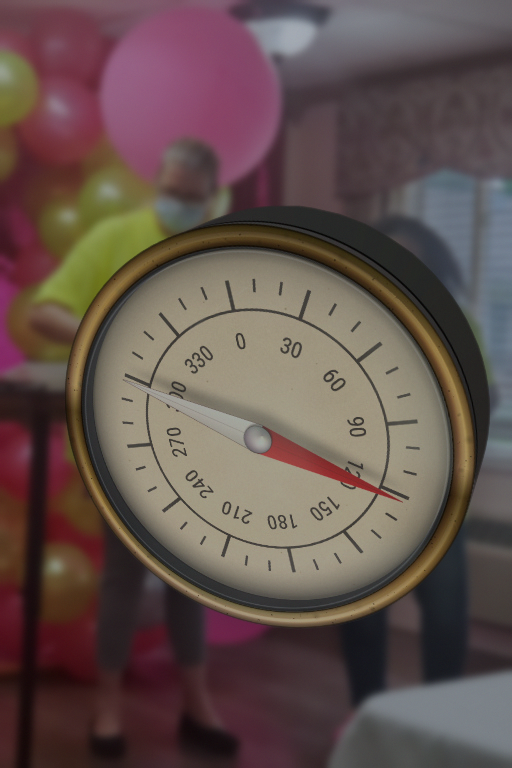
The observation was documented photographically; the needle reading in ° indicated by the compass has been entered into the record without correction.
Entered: 120 °
